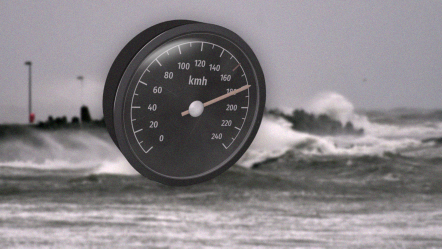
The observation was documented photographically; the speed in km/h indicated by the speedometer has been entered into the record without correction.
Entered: 180 km/h
